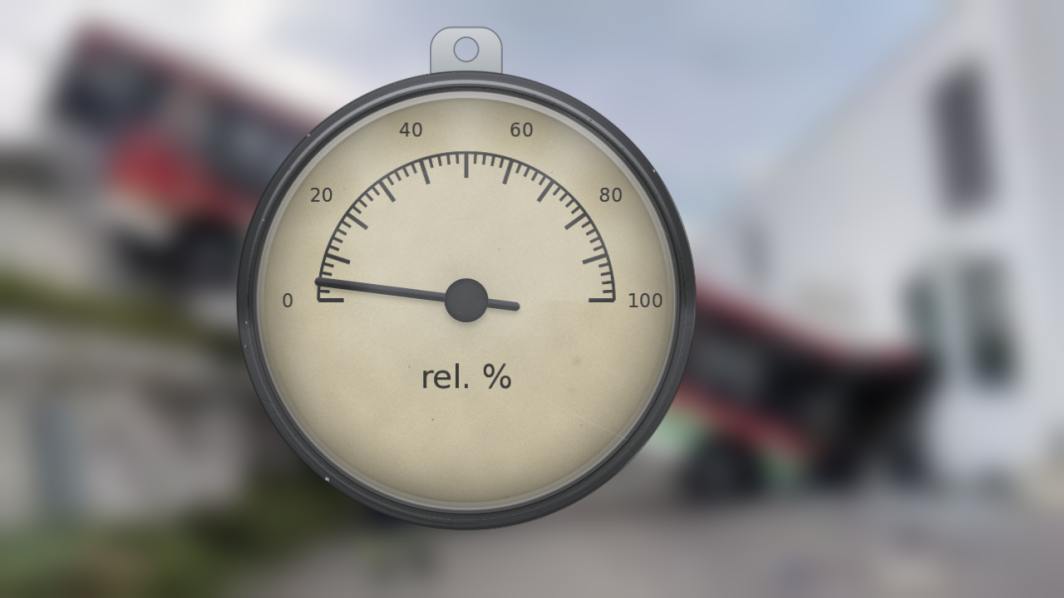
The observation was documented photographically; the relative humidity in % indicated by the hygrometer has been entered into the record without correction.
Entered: 4 %
